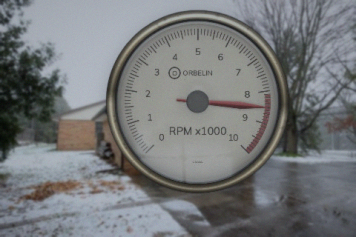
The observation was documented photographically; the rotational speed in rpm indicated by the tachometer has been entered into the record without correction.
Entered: 8500 rpm
